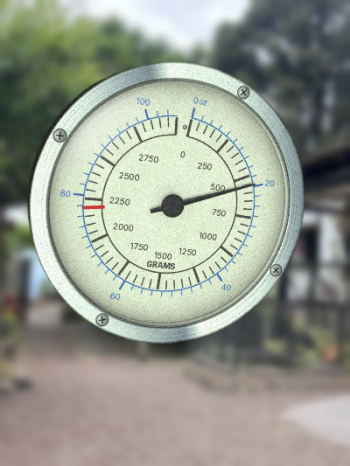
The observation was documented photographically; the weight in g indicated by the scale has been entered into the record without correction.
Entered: 550 g
